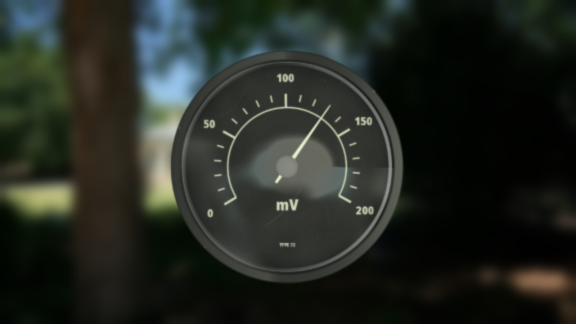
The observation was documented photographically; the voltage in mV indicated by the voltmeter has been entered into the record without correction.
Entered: 130 mV
